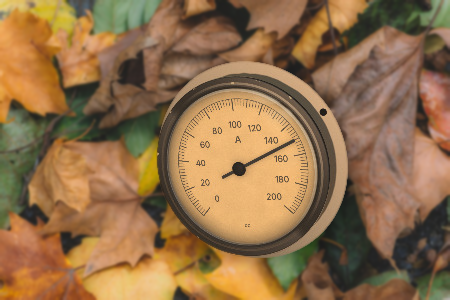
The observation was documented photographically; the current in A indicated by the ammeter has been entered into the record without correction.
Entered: 150 A
